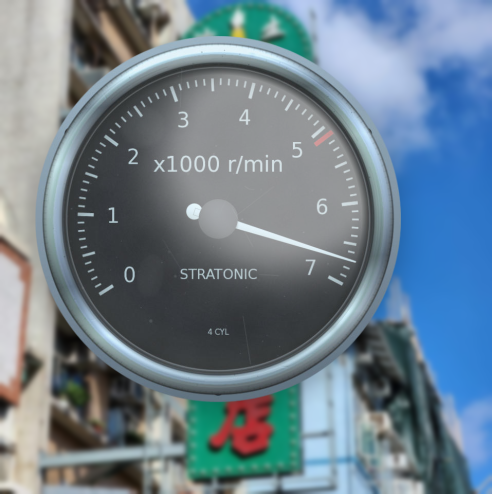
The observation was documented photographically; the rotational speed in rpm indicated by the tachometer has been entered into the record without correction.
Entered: 6700 rpm
